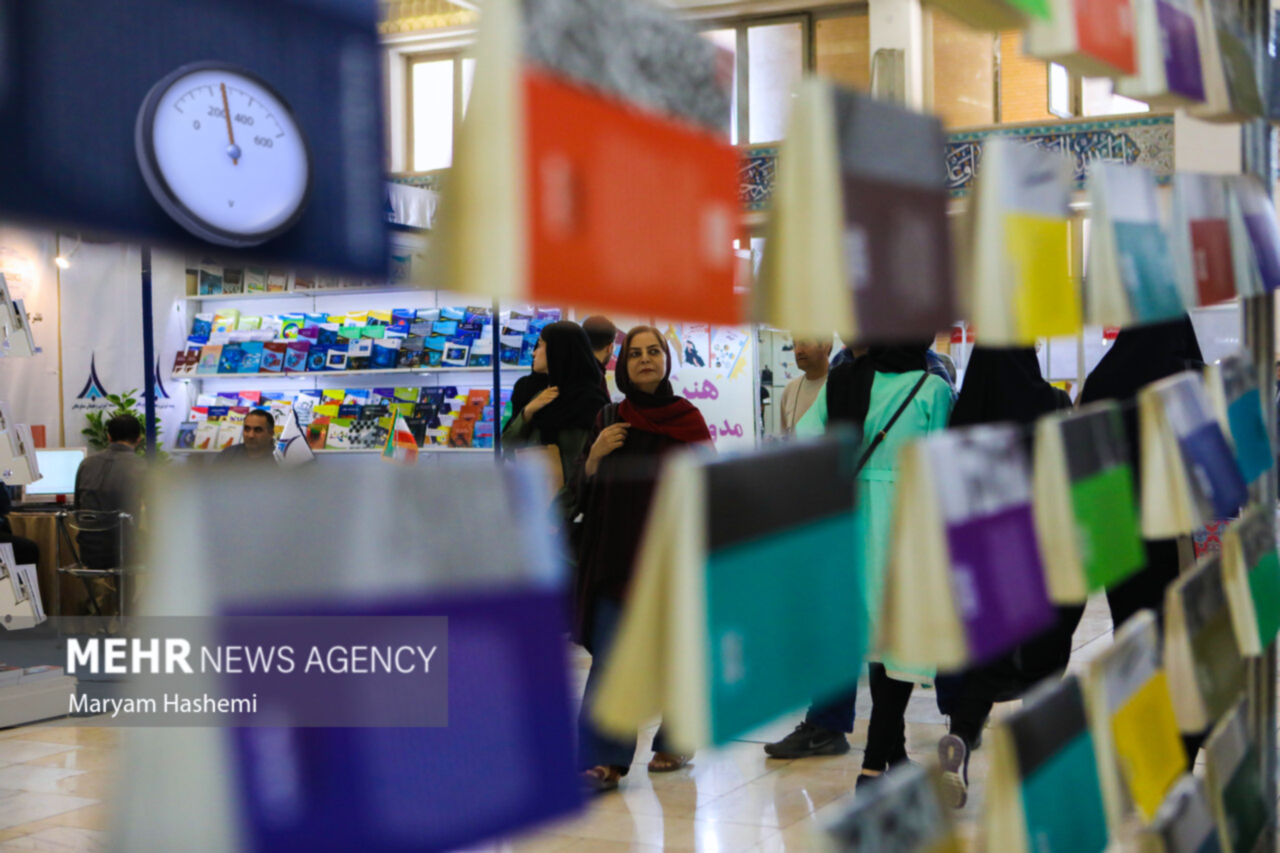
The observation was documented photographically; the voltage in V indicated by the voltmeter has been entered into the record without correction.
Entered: 250 V
